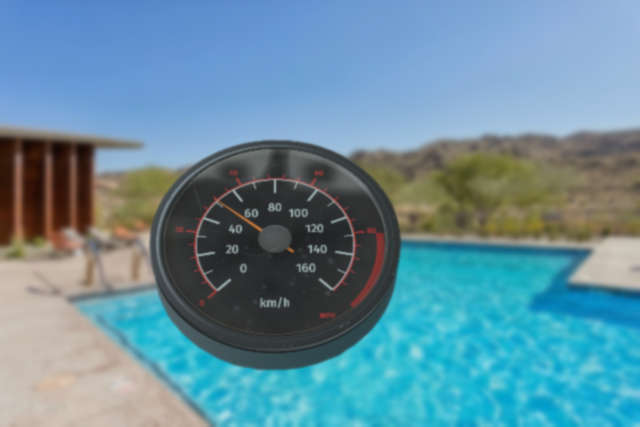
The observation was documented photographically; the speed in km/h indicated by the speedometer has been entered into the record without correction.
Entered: 50 km/h
